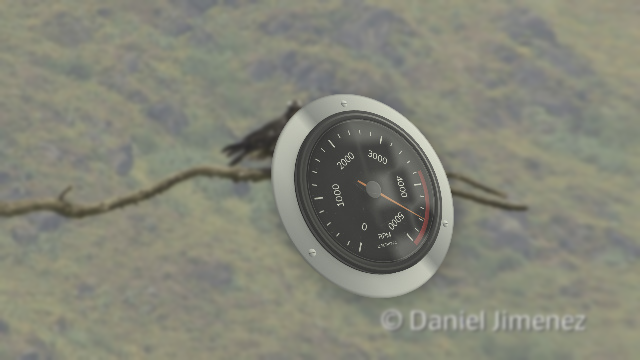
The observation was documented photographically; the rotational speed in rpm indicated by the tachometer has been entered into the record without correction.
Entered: 4600 rpm
